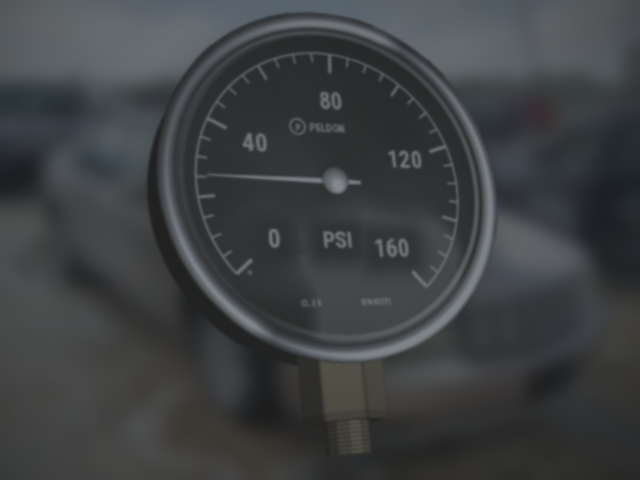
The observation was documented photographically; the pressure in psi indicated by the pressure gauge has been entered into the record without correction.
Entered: 25 psi
